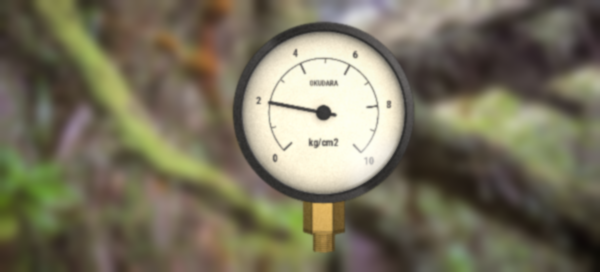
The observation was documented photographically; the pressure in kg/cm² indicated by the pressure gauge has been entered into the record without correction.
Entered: 2 kg/cm²
